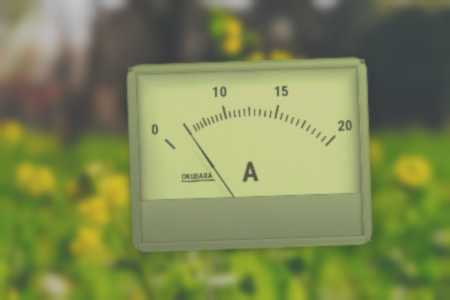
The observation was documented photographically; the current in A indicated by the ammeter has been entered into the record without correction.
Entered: 5 A
